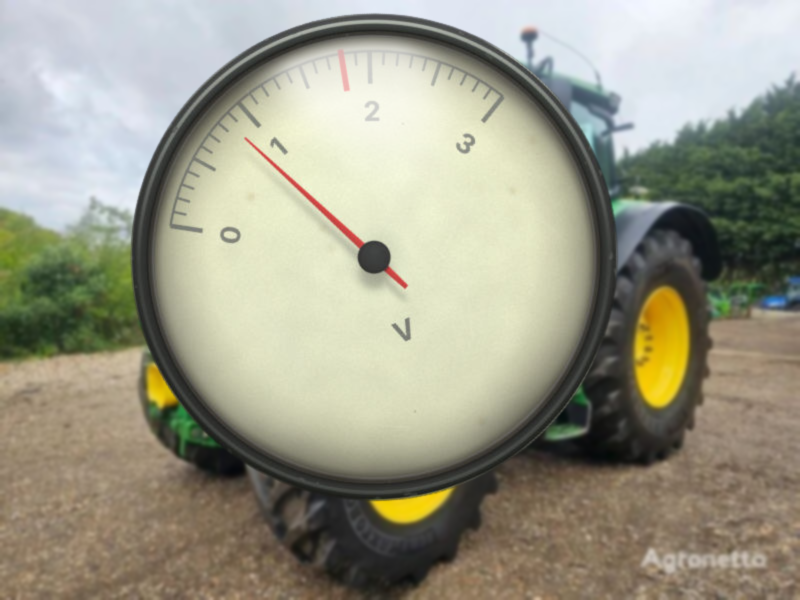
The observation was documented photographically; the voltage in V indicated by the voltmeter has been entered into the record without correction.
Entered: 0.85 V
